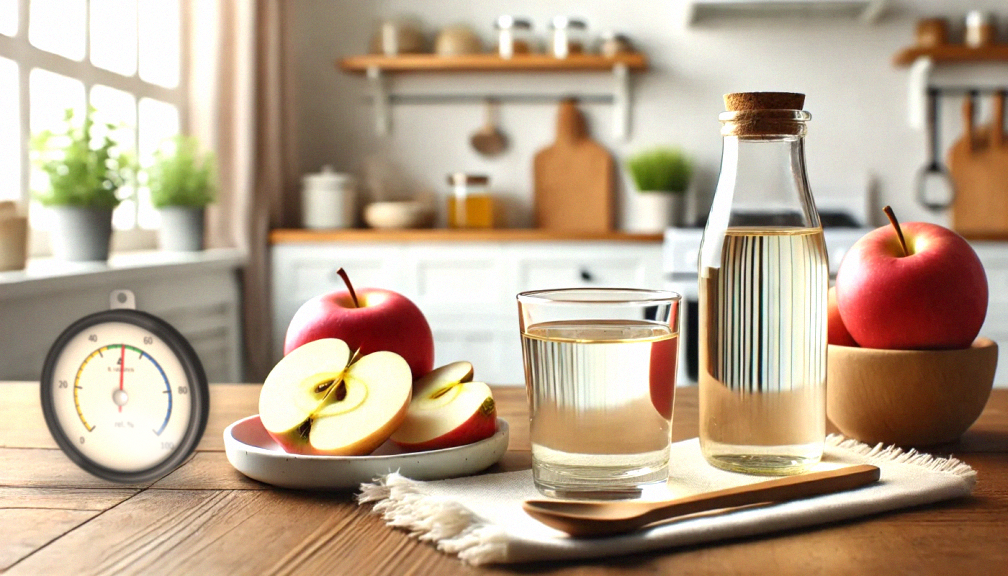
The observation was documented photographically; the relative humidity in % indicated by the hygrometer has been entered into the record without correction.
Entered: 52 %
